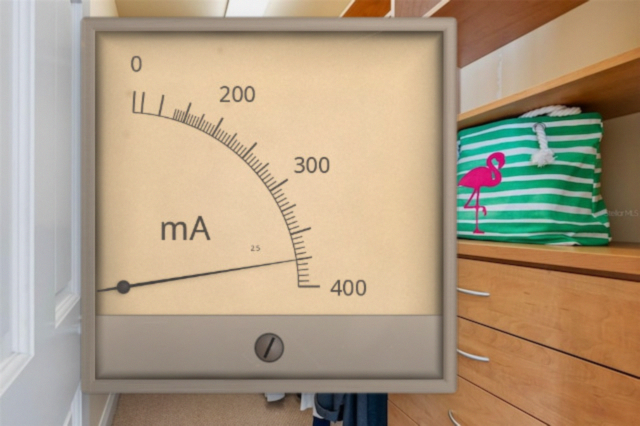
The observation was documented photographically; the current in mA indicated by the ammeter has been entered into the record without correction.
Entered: 375 mA
